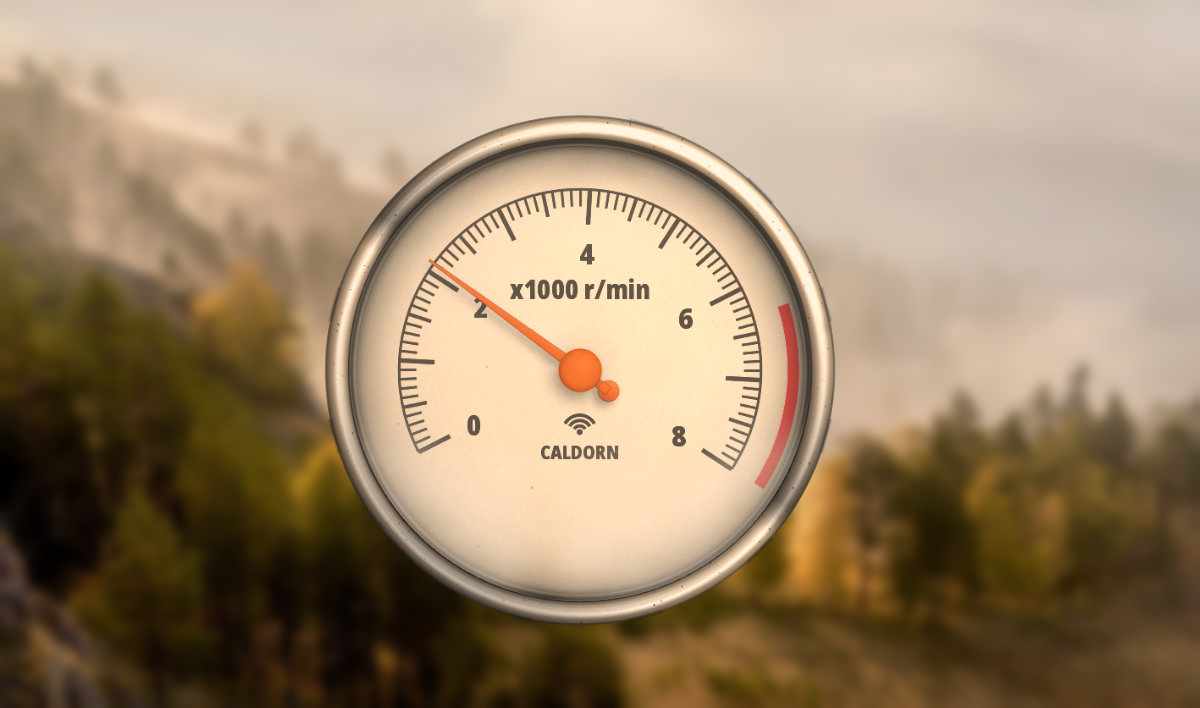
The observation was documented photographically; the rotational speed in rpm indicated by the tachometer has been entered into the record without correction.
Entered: 2100 rpm
